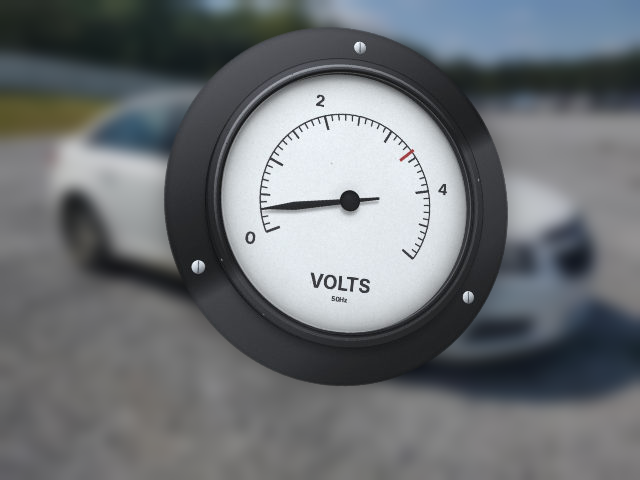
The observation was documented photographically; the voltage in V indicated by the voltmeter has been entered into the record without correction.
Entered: 0.3 V
